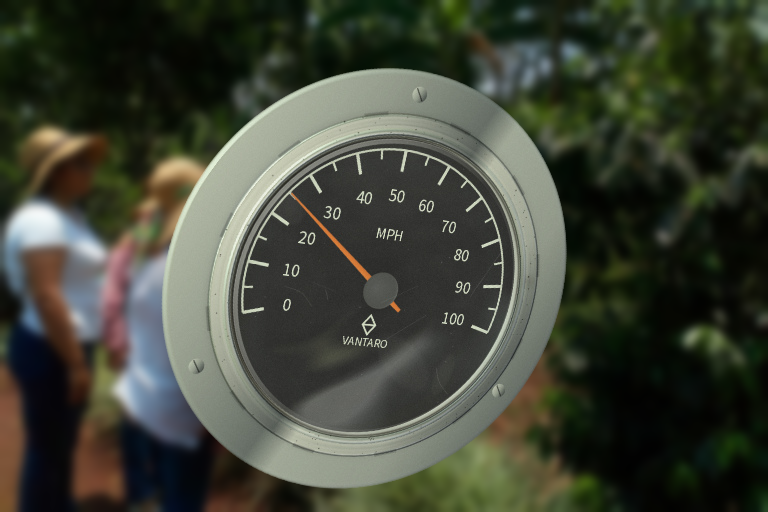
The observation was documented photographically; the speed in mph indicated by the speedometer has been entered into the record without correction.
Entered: 25 mph
